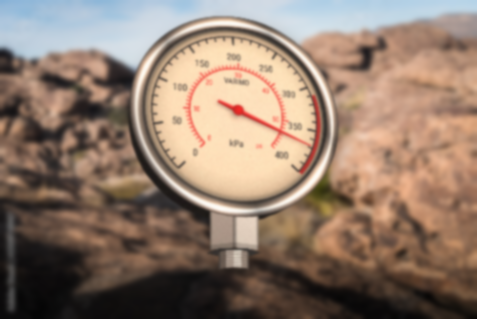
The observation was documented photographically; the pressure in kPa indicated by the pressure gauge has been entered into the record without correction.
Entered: 370 kPa
